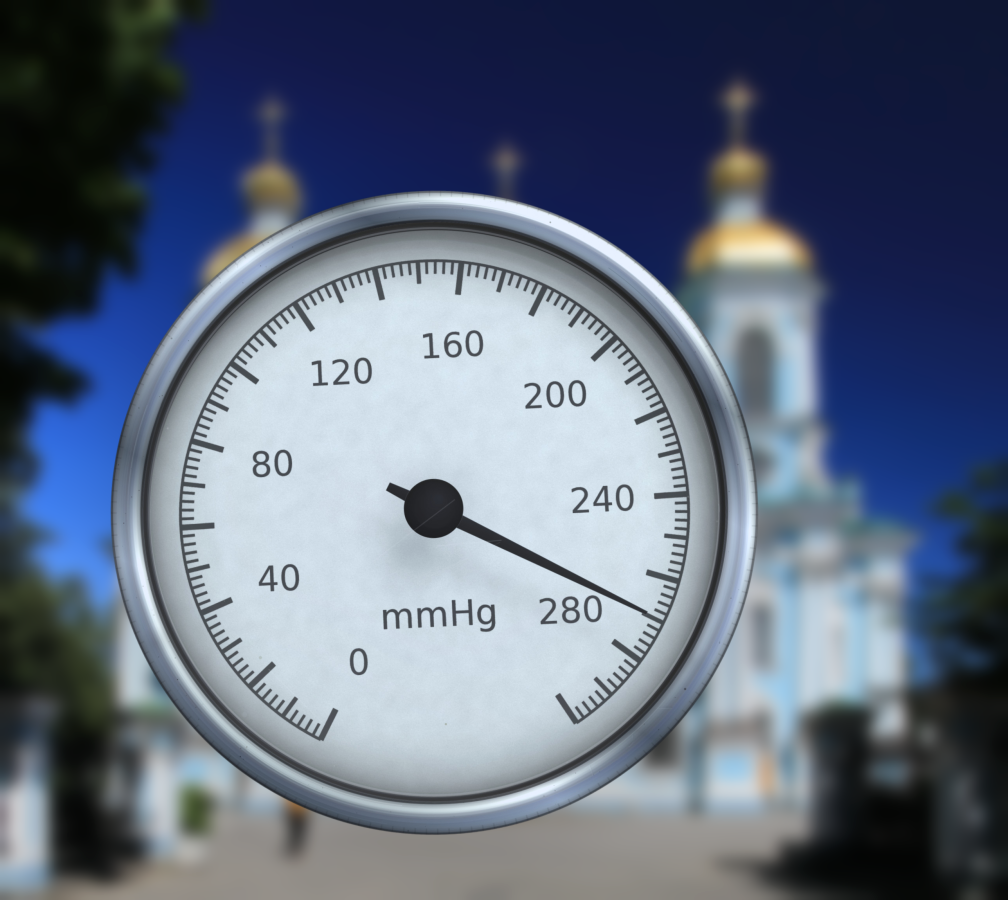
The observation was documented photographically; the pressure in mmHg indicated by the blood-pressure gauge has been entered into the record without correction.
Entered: 270 mmHg
